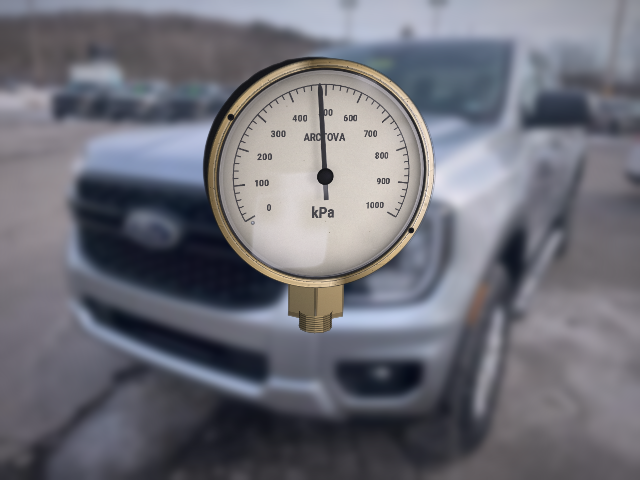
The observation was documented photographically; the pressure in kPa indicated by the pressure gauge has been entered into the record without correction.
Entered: 480 kPa
